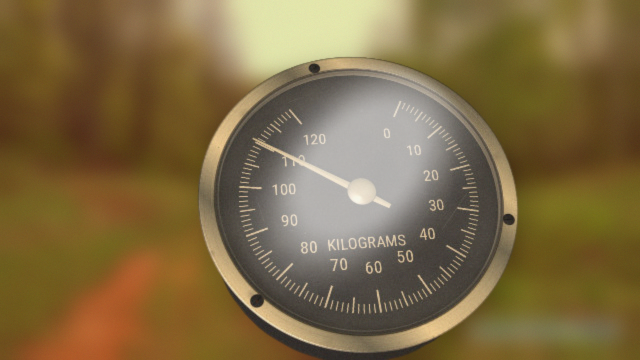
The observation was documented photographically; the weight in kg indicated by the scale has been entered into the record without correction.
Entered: 110 kg
